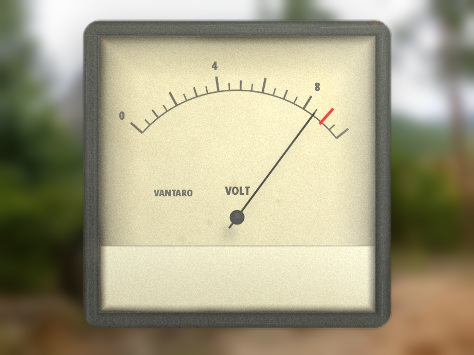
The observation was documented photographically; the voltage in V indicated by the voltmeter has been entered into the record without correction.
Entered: 8.5 V
